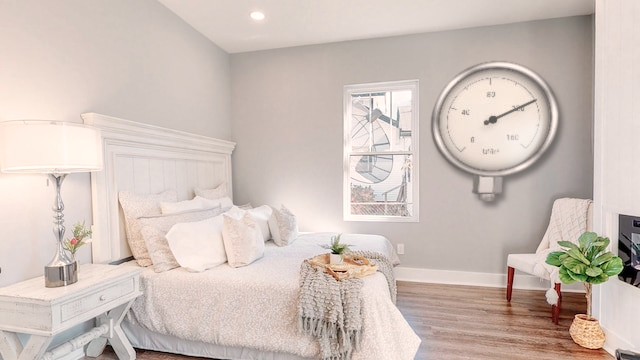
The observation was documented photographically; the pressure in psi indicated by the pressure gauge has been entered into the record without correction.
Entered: 120 psi
